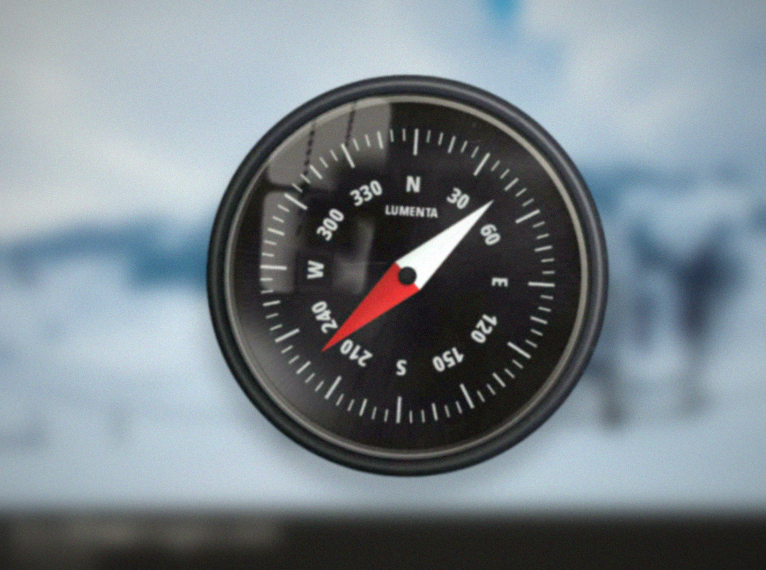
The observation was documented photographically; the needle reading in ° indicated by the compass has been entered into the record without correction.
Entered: 225 °
